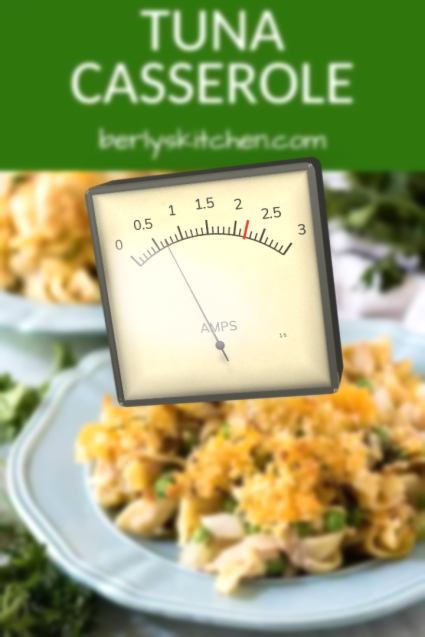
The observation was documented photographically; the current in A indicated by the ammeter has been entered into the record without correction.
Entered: 0.7 A
